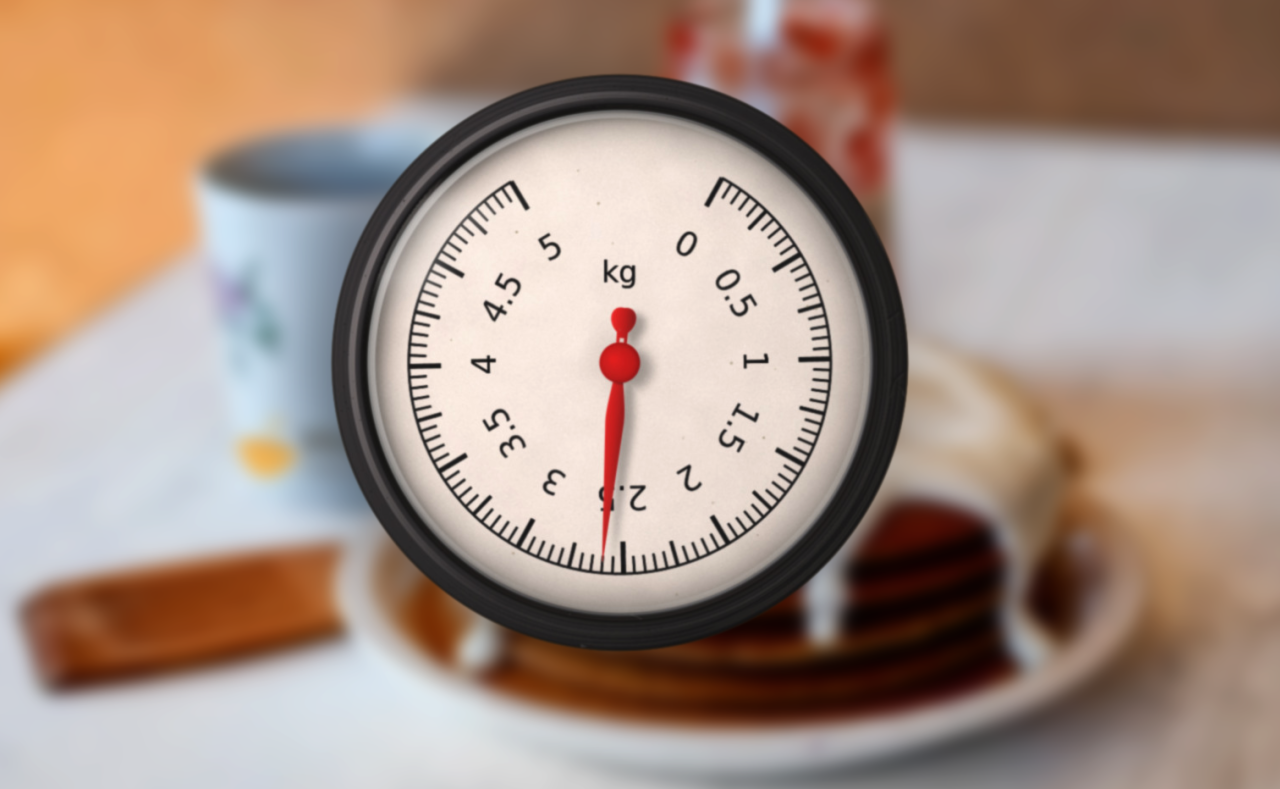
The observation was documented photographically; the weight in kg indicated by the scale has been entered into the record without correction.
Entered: 2.6 kg
